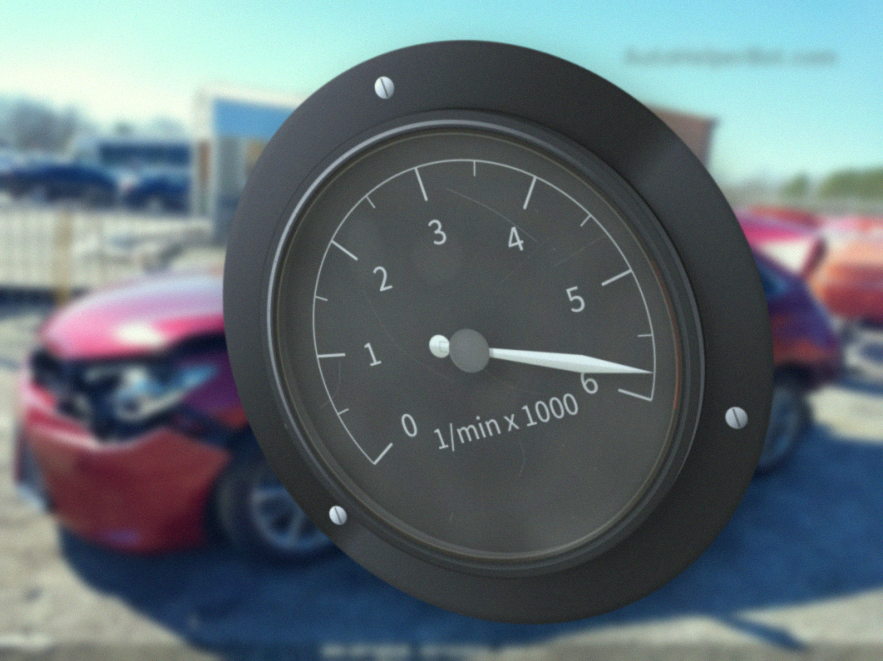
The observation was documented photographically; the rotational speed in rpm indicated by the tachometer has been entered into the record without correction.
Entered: 5750 rpm
